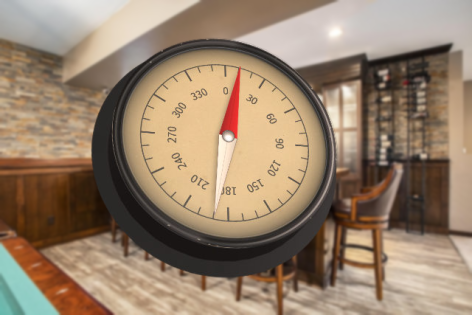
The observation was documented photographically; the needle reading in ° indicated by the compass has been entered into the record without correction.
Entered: 10 °
